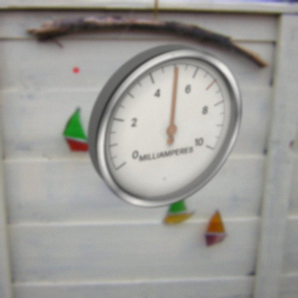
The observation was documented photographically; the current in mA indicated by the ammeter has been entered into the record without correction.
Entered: 5 mA
